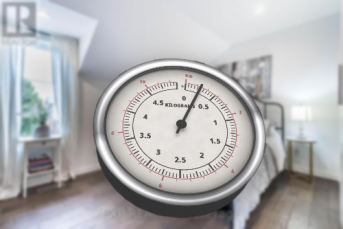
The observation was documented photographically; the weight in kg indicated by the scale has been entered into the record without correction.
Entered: 0.25 kg
